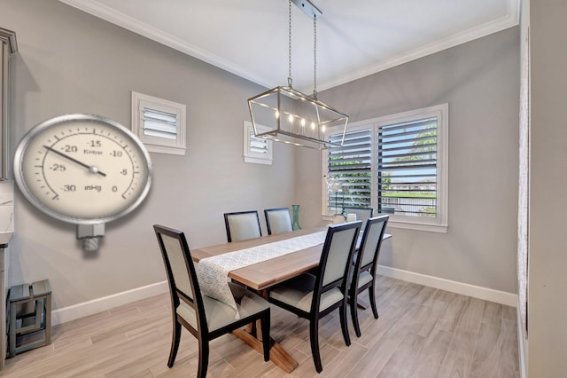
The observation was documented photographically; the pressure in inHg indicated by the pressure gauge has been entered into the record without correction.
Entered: -22 inHg
